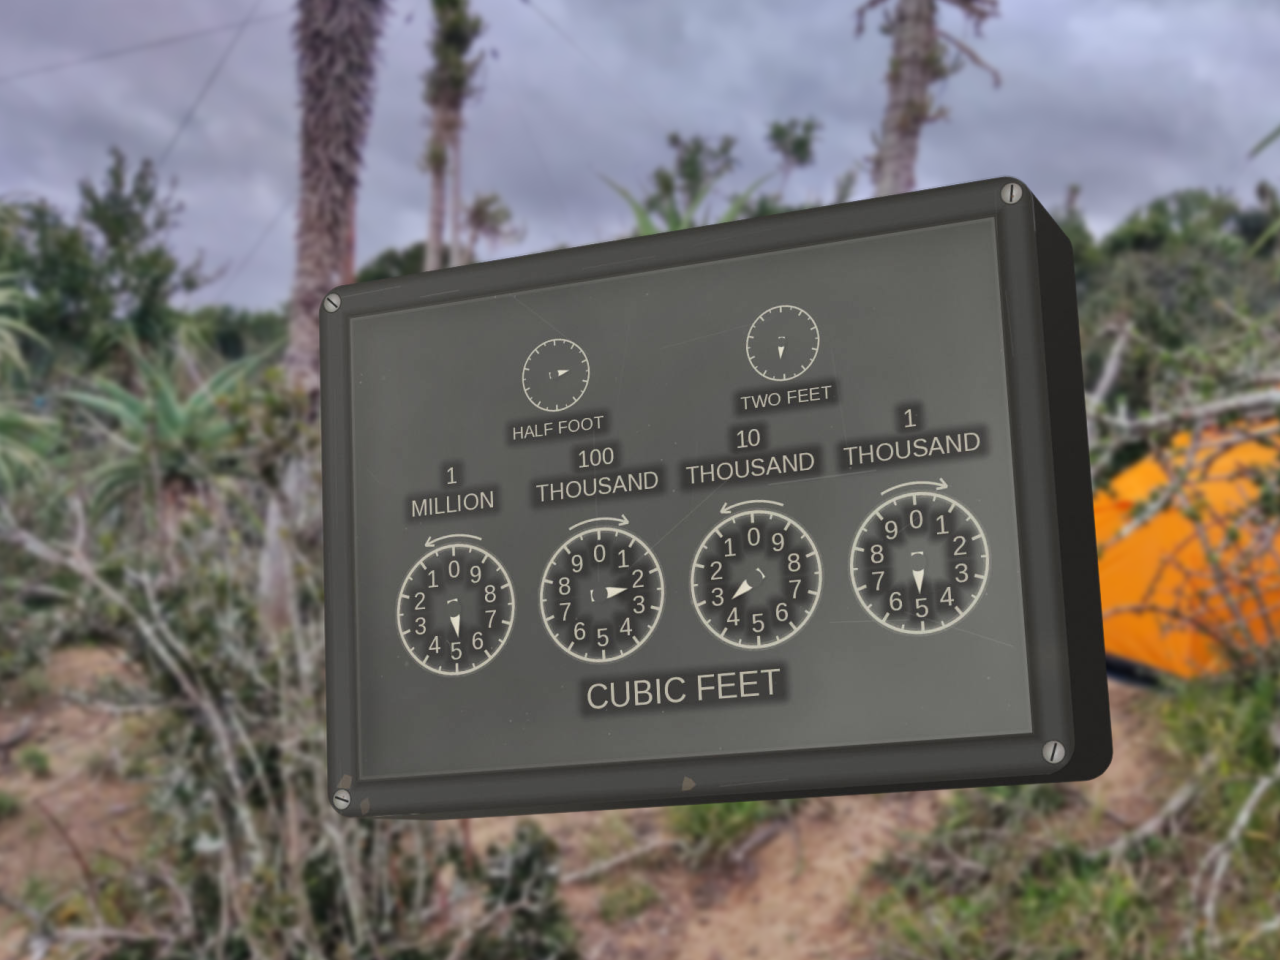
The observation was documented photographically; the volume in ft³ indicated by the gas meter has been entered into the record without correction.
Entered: 523500 ft³
